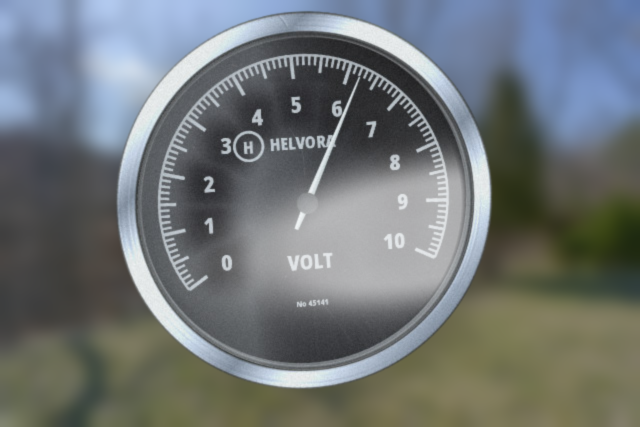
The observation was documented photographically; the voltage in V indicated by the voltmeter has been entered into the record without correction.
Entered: 6.2 V
